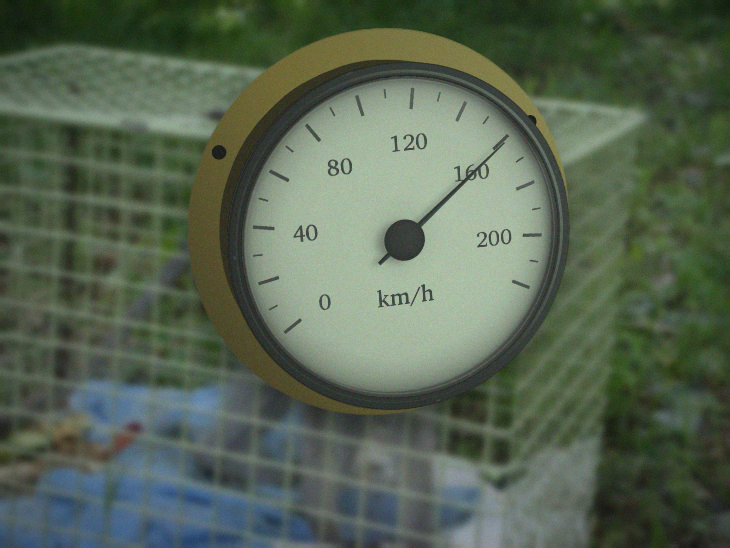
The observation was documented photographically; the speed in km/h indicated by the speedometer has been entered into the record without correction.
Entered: 160 km/h
